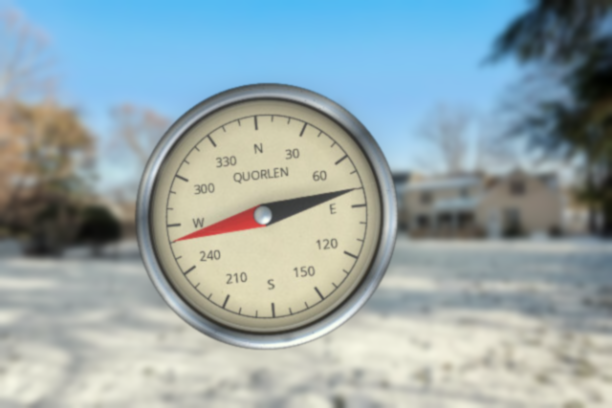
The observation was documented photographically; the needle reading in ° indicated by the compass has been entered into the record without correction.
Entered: 260 °
